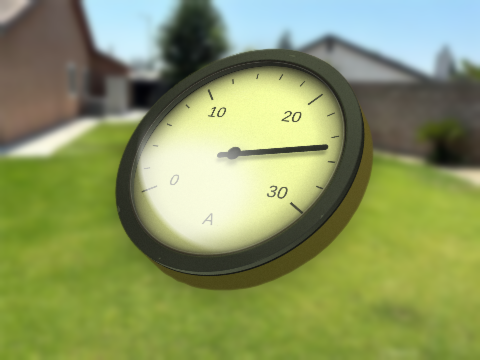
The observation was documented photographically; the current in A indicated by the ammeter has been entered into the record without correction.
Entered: 25 A
